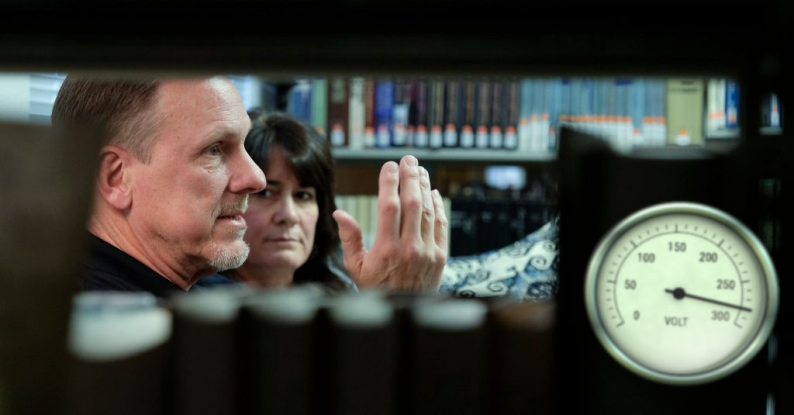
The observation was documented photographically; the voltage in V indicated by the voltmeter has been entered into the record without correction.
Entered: 280 V
